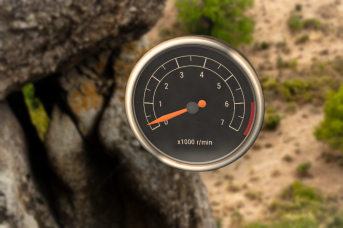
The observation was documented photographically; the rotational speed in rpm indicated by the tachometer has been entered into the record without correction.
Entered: 250 rpm
